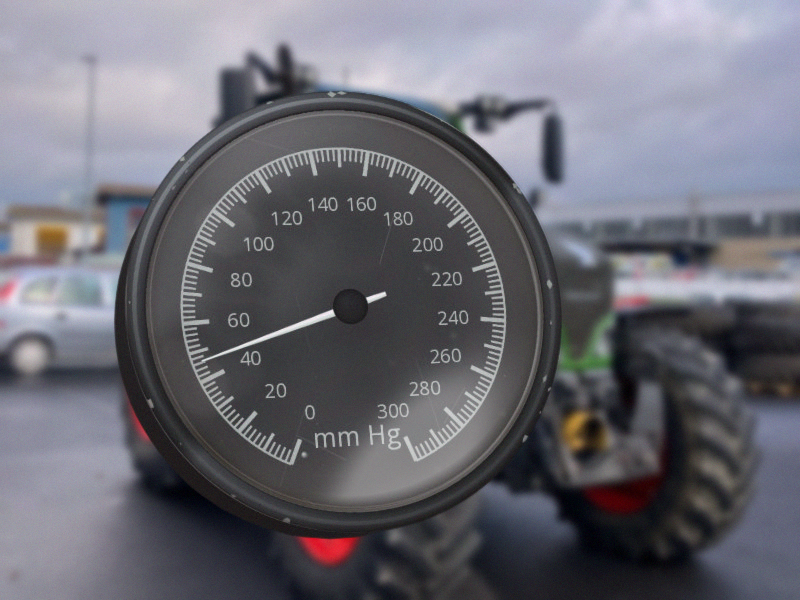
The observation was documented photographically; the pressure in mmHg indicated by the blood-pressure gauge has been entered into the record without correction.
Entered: 46 mmHg
